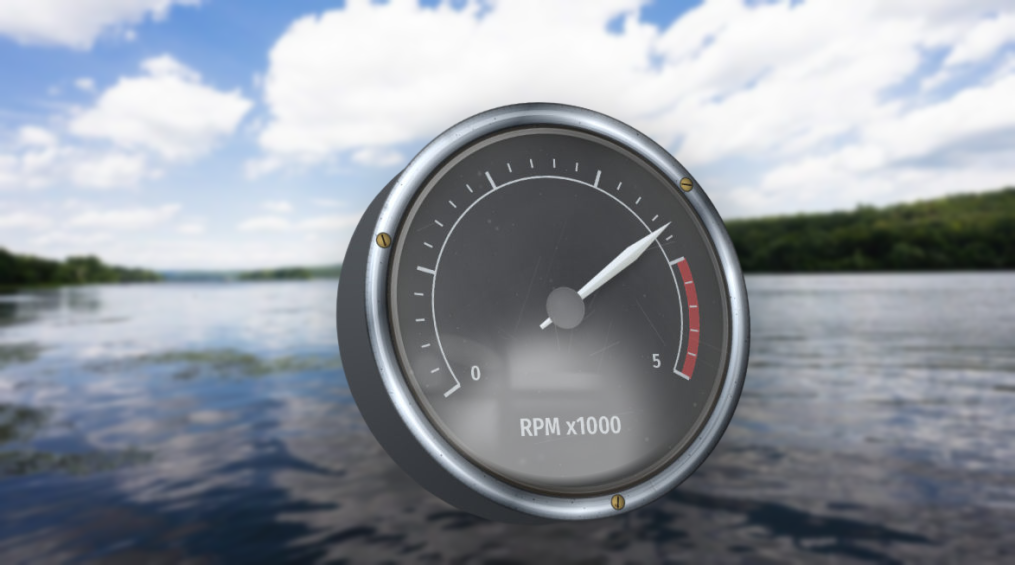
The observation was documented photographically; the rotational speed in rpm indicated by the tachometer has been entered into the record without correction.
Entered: 3700 rpm
